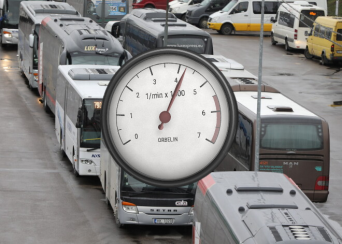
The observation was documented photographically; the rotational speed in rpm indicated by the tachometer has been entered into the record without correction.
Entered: 4250 rpm
